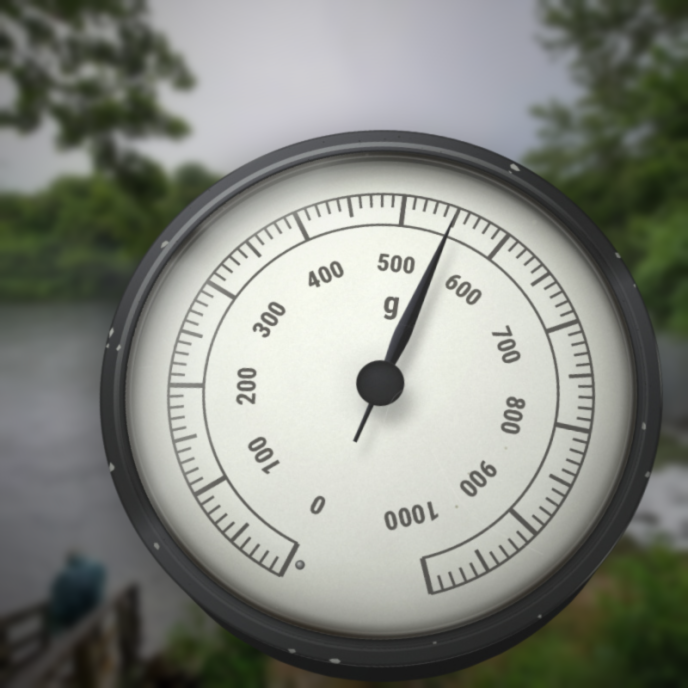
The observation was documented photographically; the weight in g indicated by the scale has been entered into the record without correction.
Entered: 550 g
